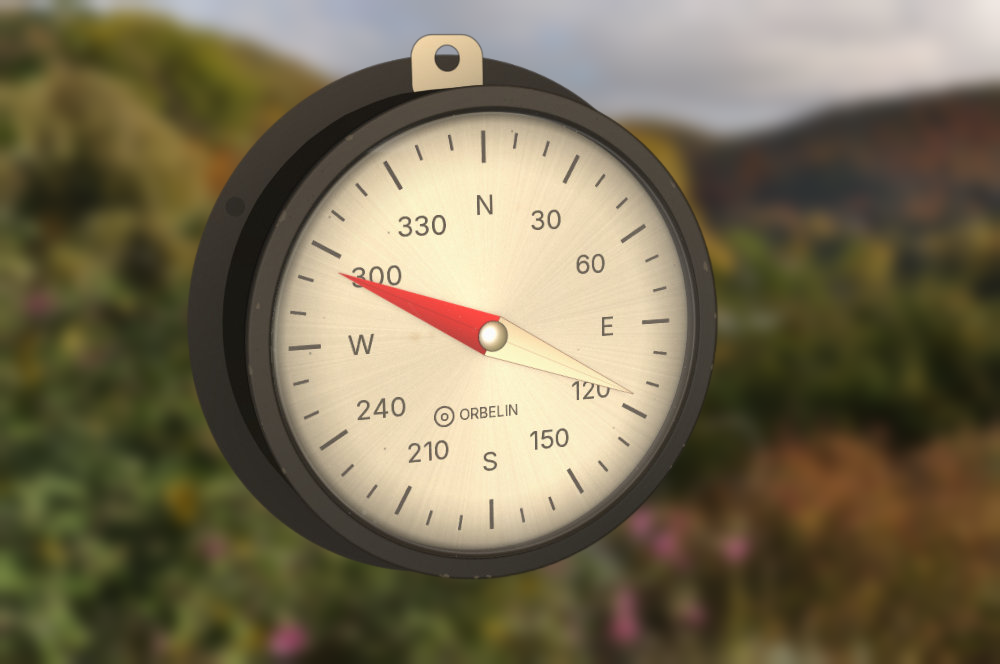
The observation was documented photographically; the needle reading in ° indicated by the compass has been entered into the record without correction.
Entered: 295 °
